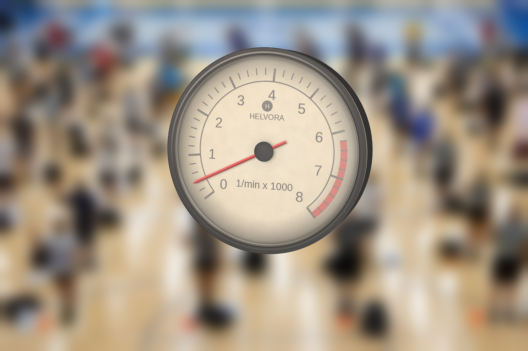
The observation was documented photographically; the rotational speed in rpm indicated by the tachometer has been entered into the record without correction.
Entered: 400 rpm
